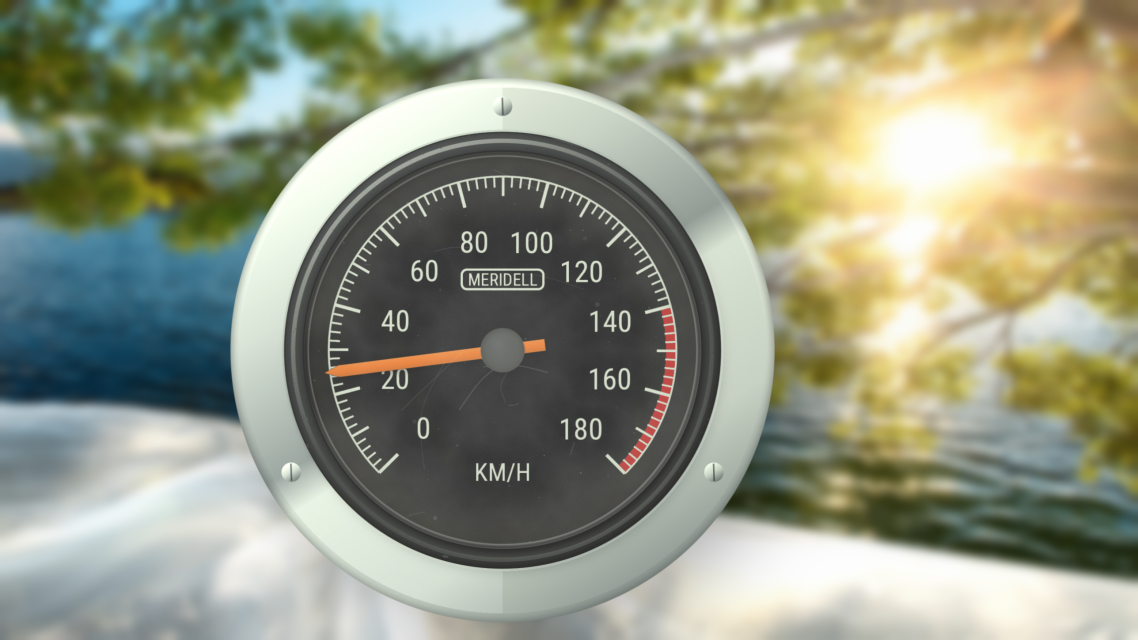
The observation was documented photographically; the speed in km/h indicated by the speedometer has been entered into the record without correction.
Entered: 25 km/h
